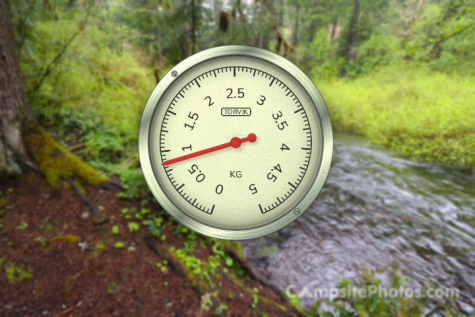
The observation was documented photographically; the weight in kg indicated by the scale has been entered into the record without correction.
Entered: 0.85 kg
